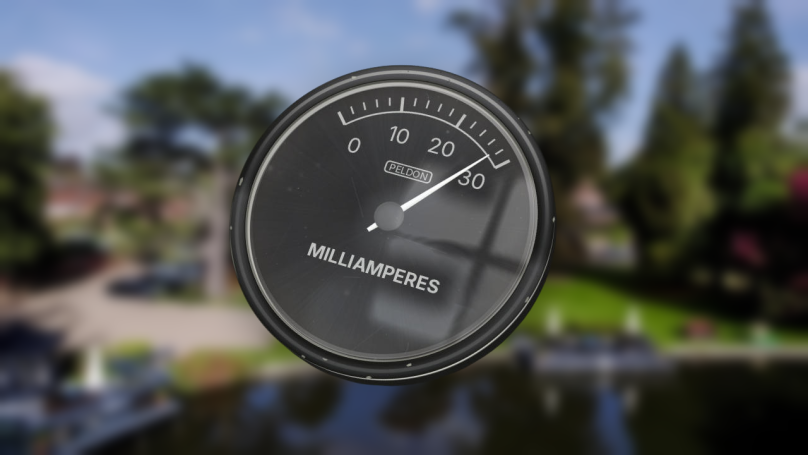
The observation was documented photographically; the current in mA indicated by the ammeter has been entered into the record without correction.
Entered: 28 mA
